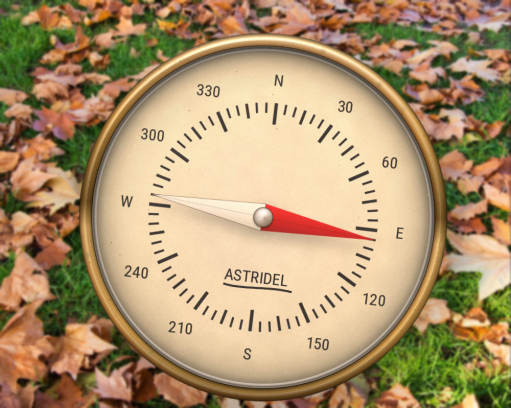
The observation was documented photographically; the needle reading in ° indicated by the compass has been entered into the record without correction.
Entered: 95 °
